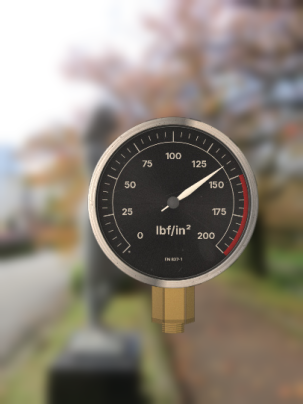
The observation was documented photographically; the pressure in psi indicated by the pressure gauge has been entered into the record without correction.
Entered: 140 psi
